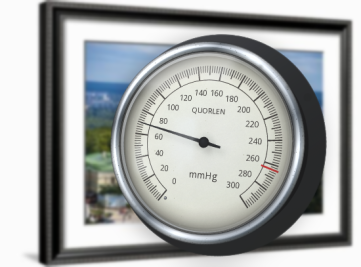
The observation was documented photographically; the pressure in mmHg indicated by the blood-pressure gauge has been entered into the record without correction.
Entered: 70 mmHg
